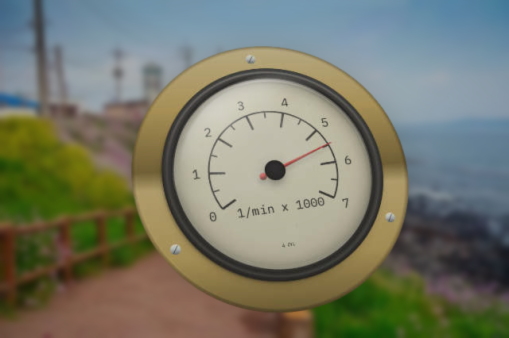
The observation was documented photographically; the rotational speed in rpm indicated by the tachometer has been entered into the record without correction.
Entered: 5500 rpm
